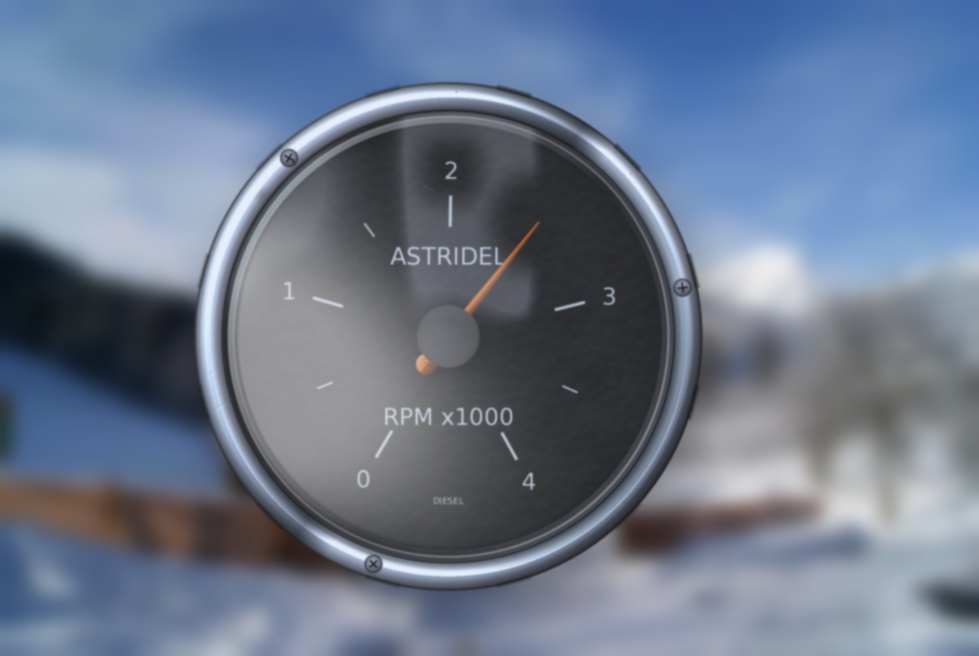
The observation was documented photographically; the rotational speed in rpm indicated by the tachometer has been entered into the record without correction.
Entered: 2500 rpm
